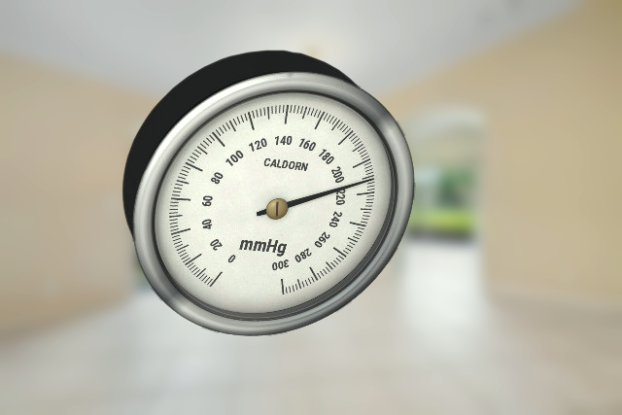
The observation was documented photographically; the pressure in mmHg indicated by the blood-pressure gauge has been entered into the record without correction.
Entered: 210 mmHg
